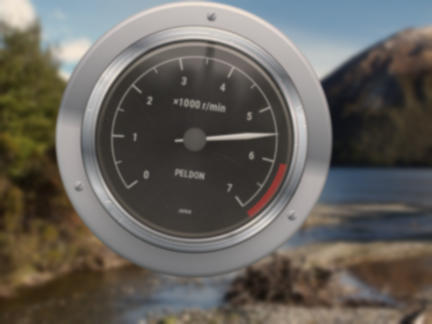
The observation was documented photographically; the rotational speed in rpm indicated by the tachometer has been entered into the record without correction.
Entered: 5500 rpm
